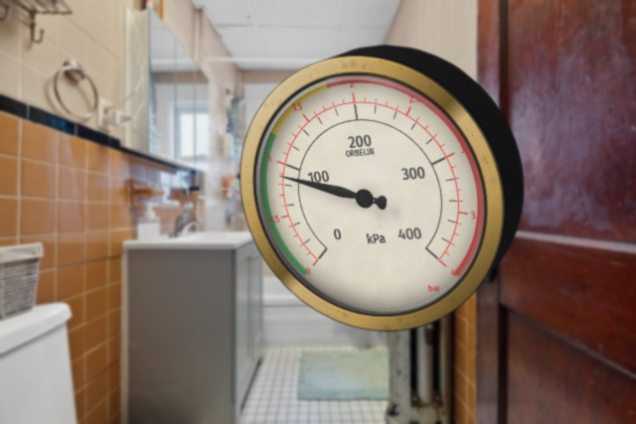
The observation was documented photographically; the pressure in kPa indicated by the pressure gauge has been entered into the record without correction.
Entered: 90 kPa
